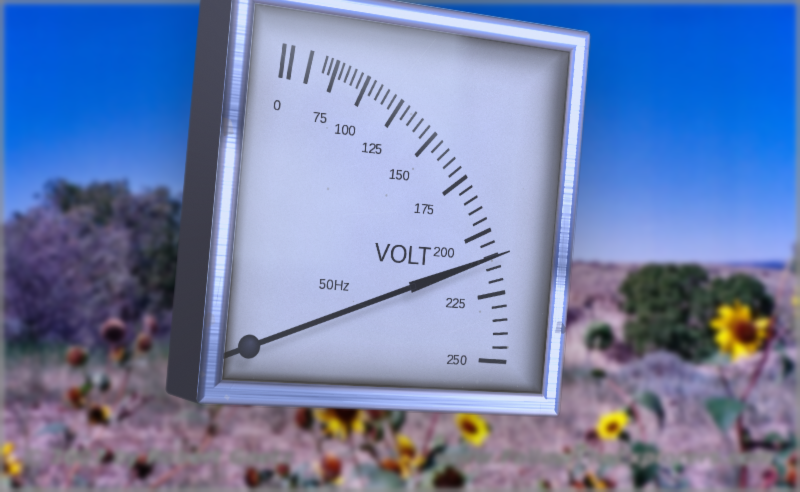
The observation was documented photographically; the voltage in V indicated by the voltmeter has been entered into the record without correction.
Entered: 210 V
